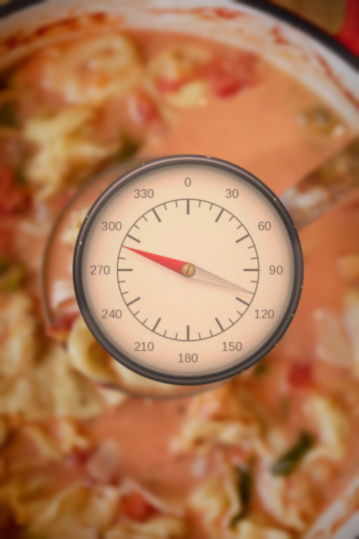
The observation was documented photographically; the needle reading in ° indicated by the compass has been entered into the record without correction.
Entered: 290 °
